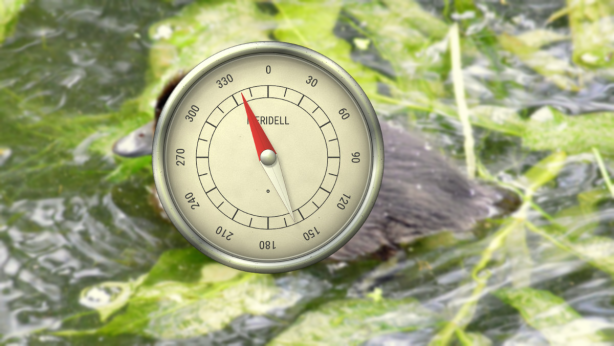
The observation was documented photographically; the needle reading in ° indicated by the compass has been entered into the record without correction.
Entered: 337.5 °
